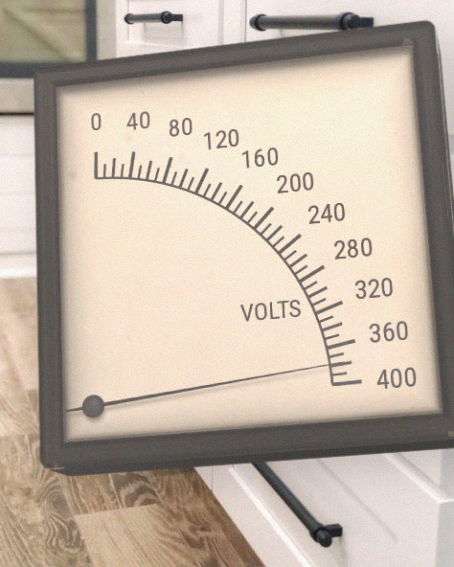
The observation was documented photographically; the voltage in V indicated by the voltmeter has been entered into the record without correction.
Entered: 380 V
